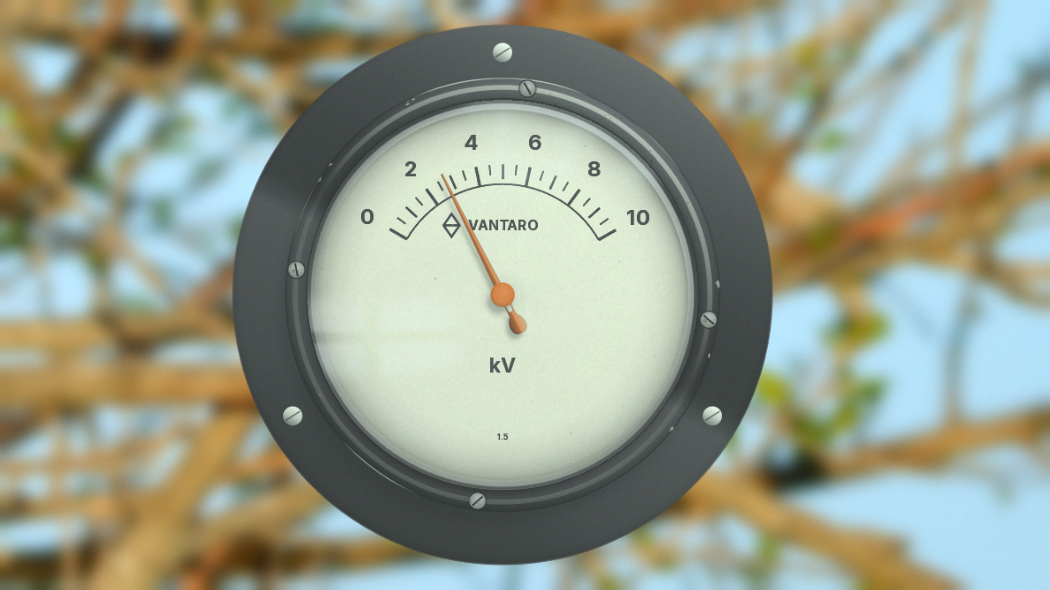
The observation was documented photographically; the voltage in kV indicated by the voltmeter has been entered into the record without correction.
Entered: 2.75 kV
